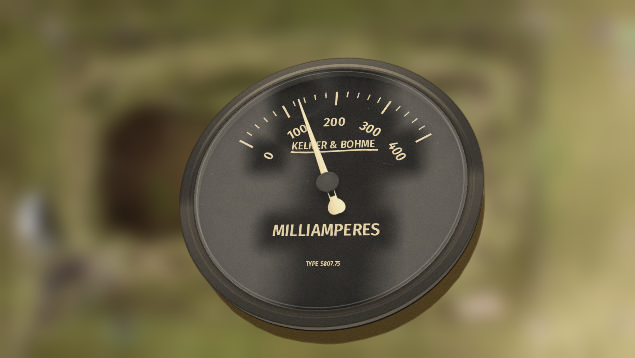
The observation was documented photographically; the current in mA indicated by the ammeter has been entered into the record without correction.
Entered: 130 mA
